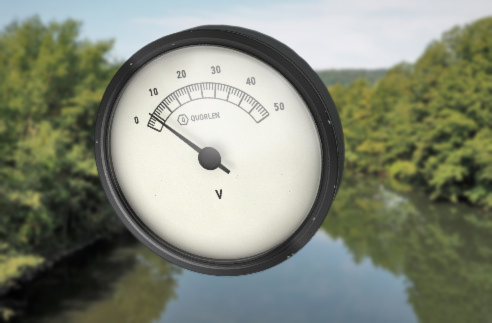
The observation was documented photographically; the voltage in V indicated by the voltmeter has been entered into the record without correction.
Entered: 5 V
